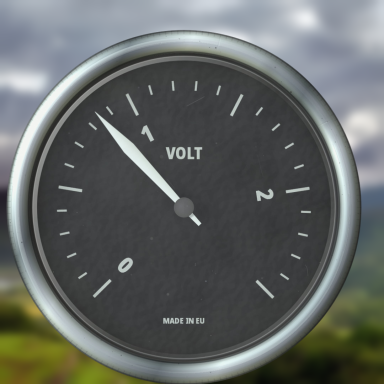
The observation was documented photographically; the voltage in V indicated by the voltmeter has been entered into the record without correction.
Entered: 0.85 V
